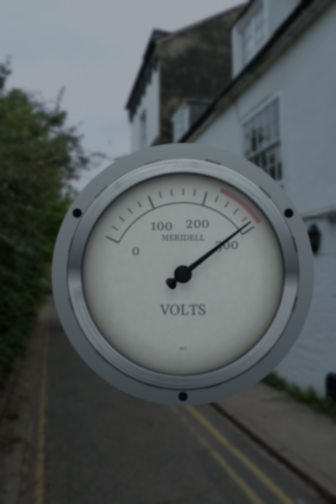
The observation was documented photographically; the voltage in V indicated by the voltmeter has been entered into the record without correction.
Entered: 290 V
